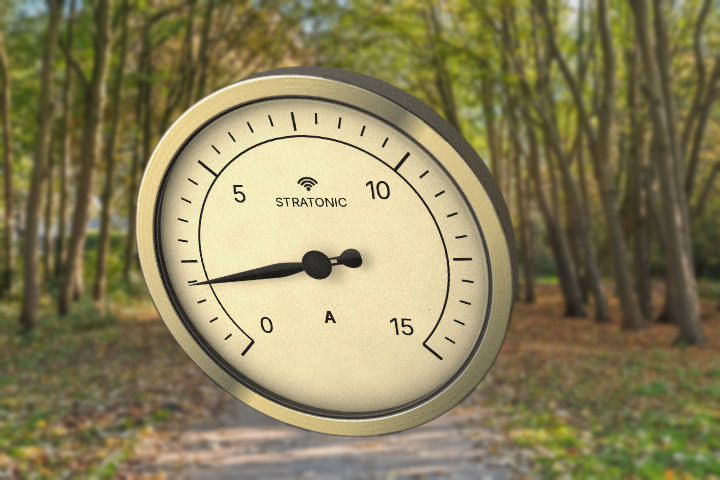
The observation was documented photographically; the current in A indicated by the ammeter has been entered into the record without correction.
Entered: 2 A
